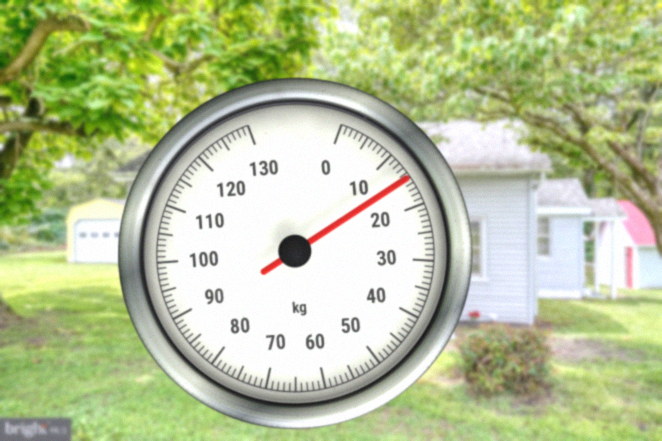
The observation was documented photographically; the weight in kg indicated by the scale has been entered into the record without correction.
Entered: 15 kg
